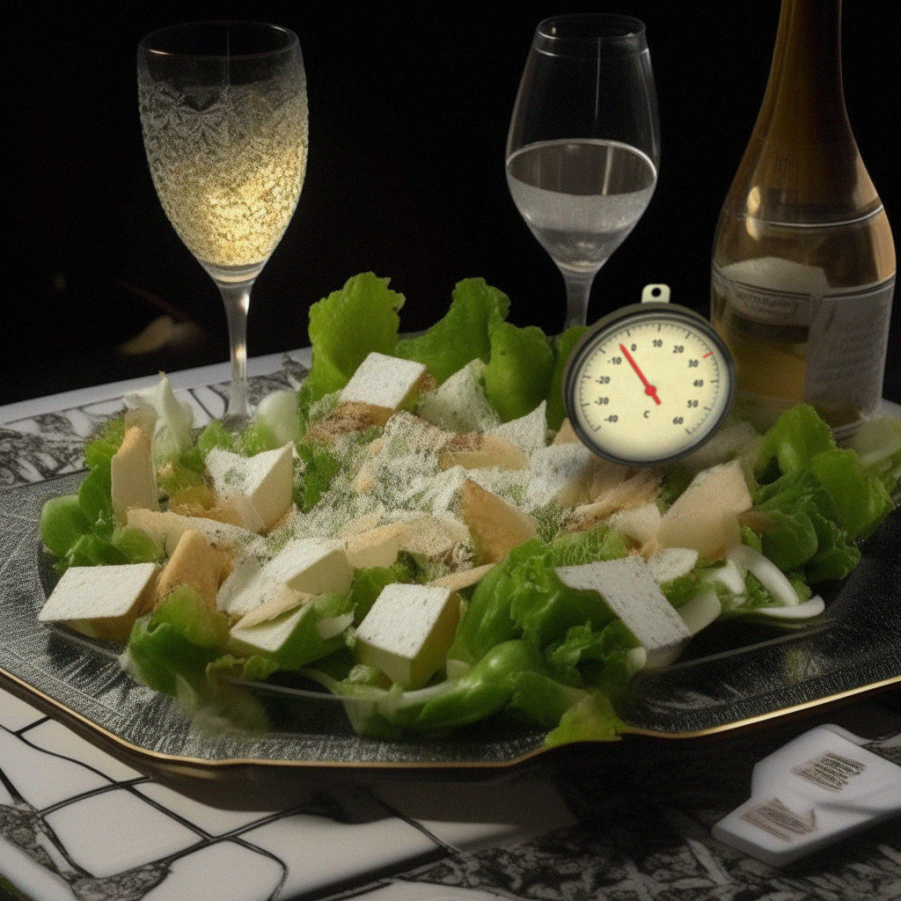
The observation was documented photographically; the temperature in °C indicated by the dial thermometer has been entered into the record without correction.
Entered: -4 °C
